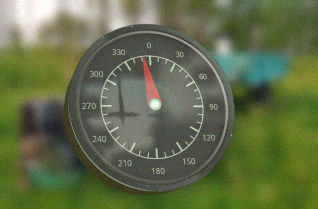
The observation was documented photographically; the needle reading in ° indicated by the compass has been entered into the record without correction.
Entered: 350 °
